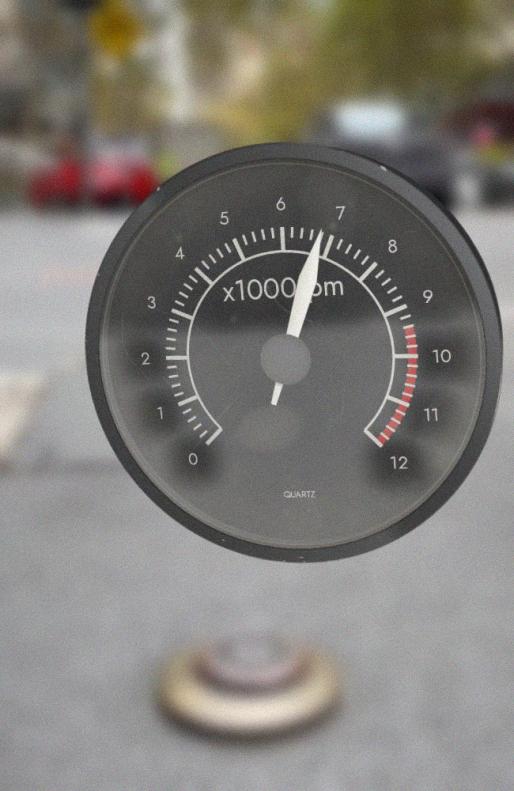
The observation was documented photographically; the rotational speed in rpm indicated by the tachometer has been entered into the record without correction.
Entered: 6800 rpm
